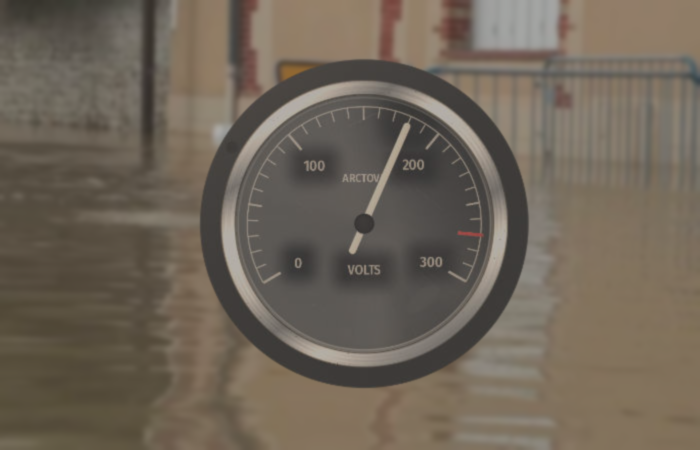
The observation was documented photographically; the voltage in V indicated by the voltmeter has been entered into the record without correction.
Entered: 180 V
